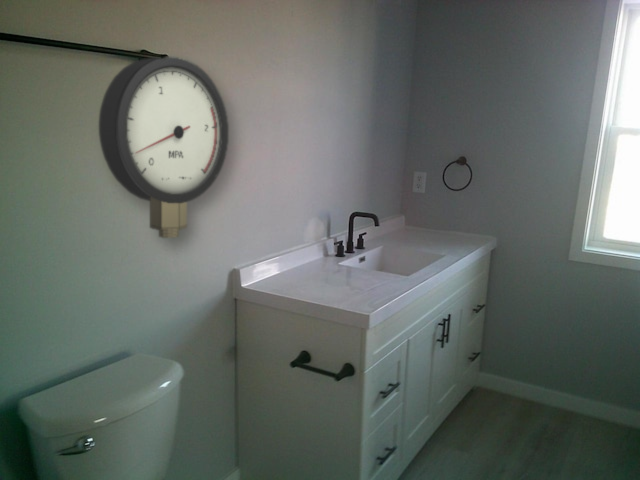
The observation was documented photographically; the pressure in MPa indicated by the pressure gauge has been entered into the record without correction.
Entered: 0.2 MPa
